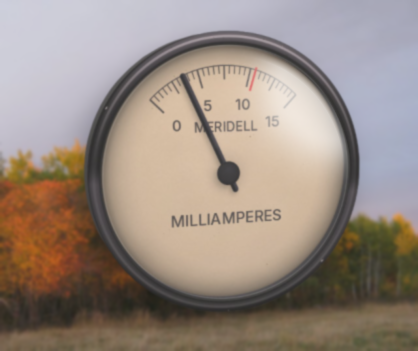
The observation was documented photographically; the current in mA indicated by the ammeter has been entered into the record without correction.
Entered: 3.5 mA
